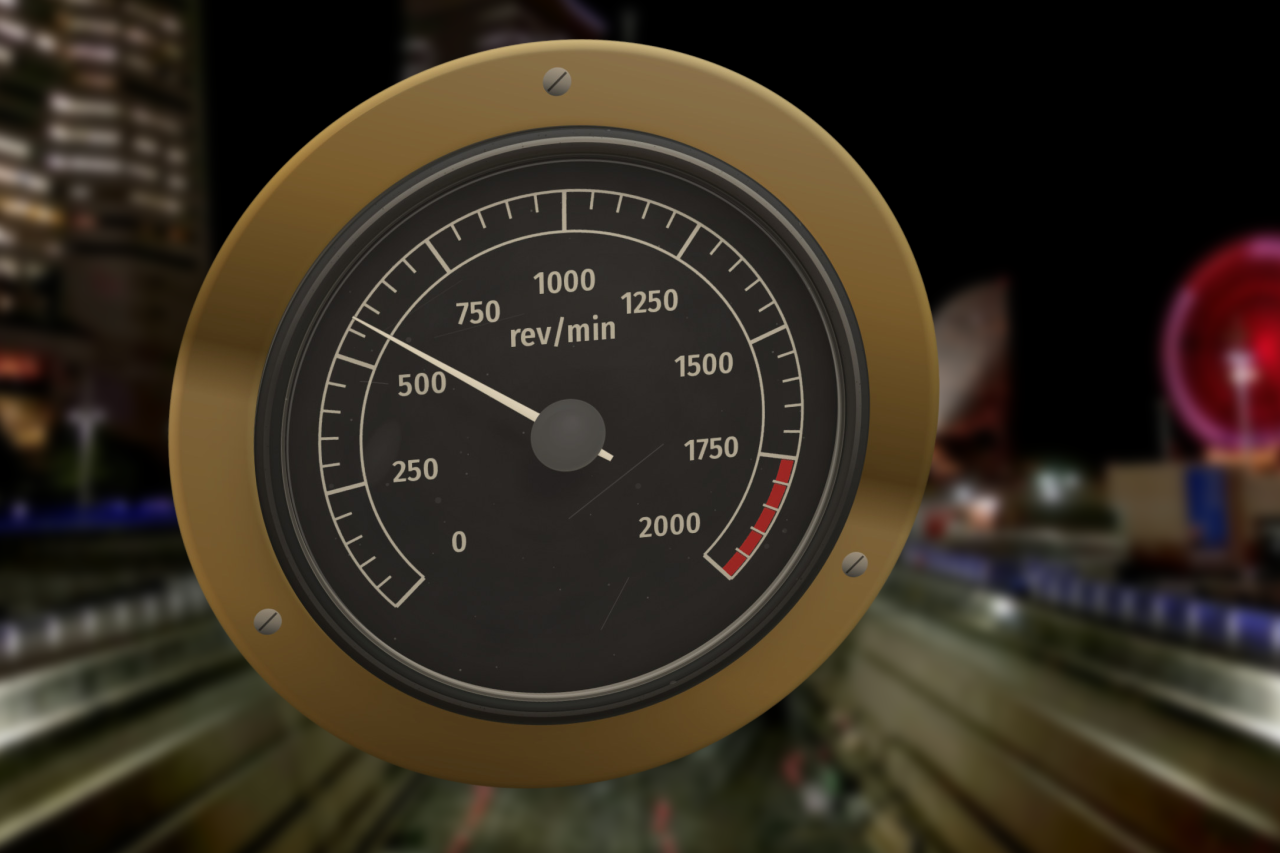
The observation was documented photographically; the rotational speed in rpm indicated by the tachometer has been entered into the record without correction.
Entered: 575 rpm
